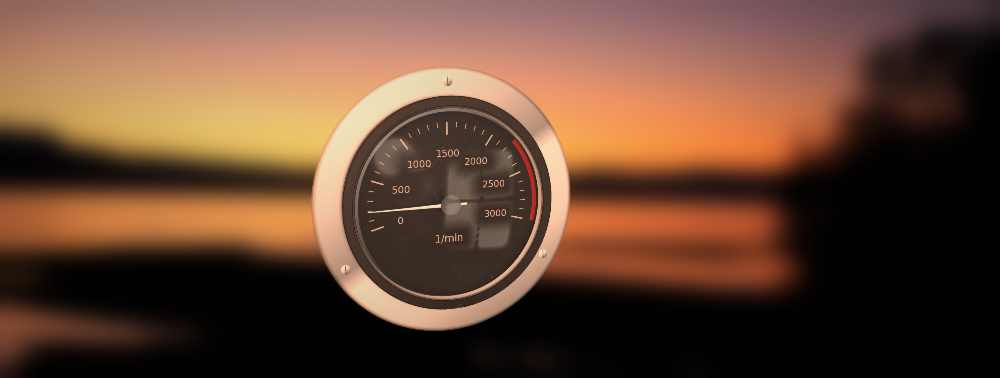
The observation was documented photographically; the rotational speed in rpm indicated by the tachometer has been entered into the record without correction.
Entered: 200 rpm
